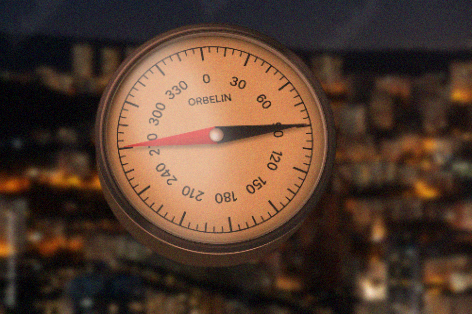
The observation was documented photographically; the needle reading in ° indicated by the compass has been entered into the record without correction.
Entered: 270 °
